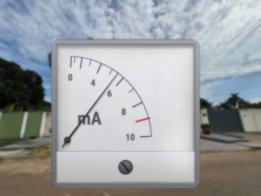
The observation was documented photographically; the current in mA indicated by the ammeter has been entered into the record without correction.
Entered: 5.5 mA
